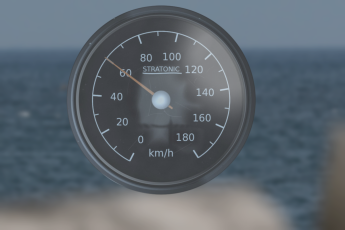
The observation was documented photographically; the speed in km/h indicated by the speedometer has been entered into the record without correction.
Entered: 60 km/h
